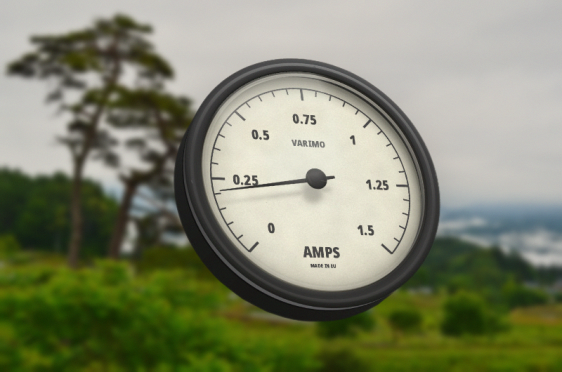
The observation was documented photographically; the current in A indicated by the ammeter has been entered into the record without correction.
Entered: 0.2 A
